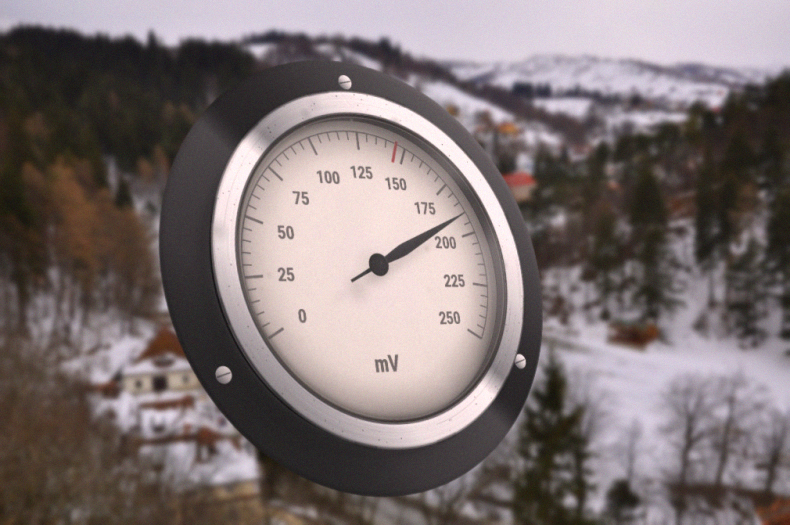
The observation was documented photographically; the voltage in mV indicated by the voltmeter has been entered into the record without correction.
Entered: 190 mV
